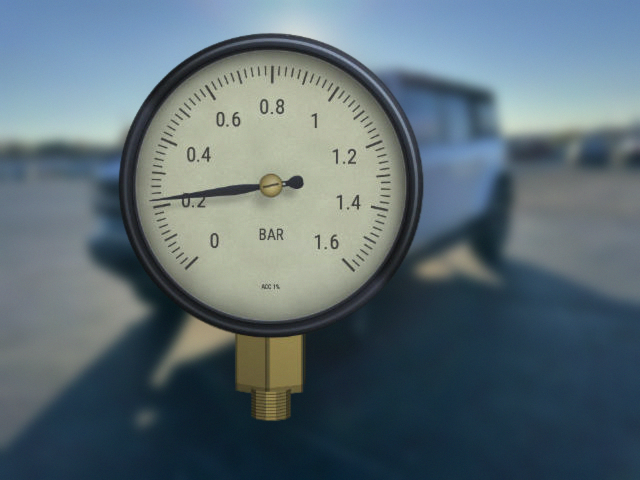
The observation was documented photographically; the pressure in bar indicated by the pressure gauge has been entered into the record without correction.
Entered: 0.22 bar
